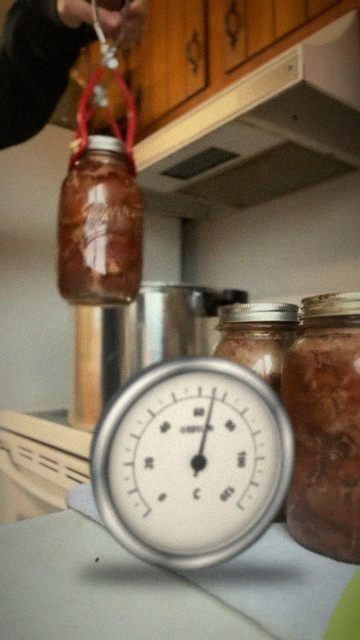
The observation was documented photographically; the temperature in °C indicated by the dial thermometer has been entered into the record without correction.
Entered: 65 °C
